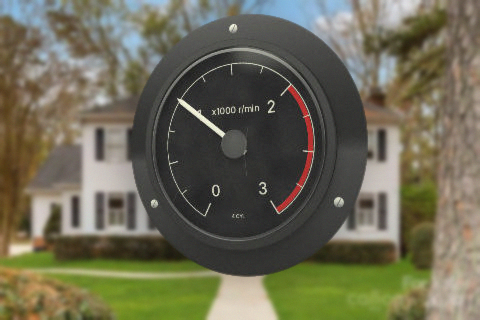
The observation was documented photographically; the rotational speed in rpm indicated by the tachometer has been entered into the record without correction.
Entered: 1000 rpm
